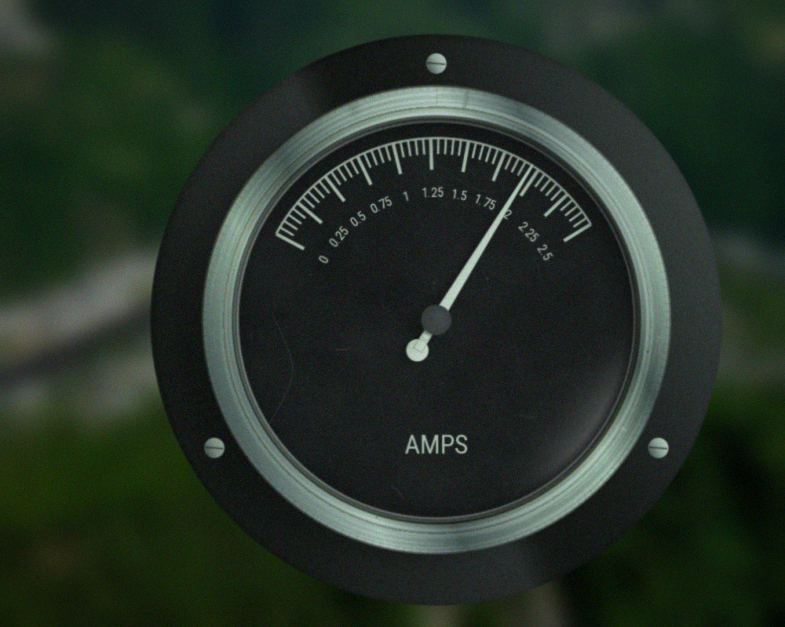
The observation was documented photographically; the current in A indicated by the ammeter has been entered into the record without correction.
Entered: 1.95 A
